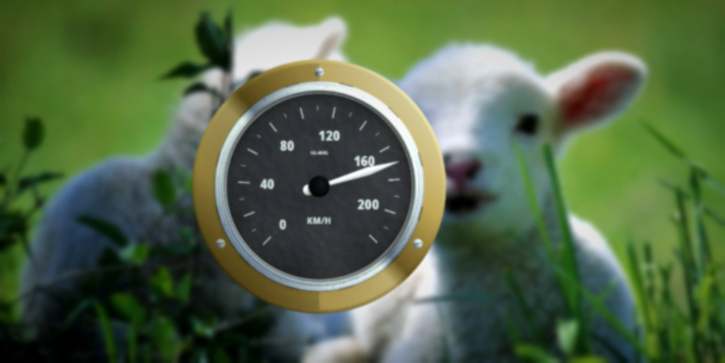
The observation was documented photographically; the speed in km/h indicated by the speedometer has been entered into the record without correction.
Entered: 170 km/h
